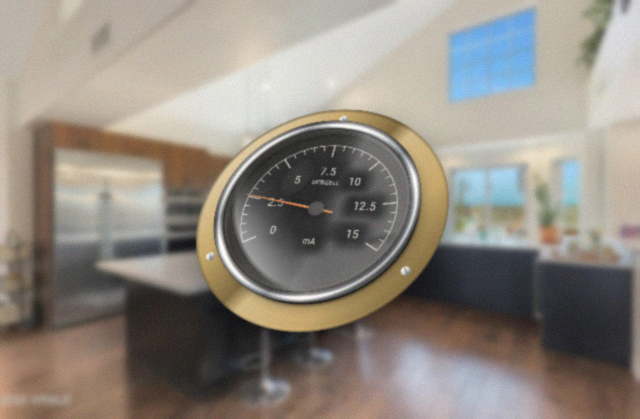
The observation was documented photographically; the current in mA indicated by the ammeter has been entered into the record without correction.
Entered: 2.5 mA
